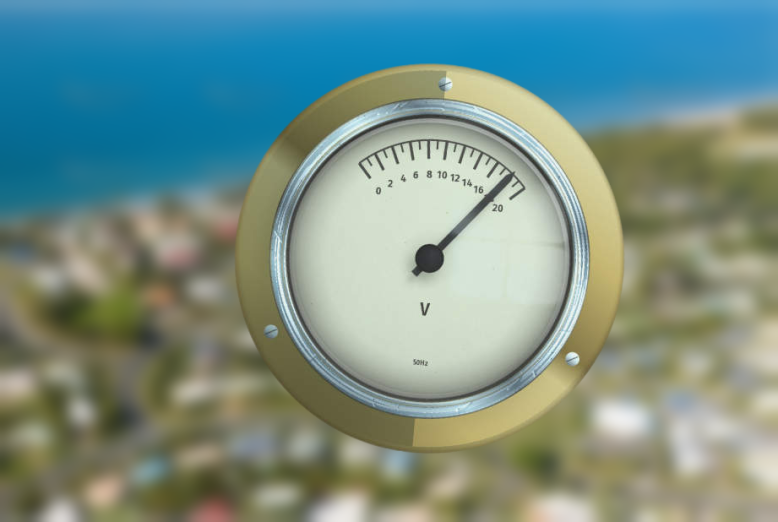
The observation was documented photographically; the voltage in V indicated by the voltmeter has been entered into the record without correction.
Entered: 18 V
